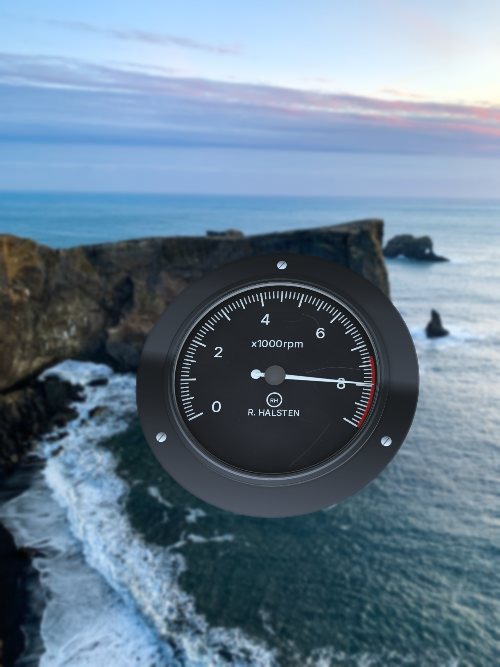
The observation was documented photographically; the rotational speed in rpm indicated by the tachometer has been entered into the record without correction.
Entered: 8000 rpm
